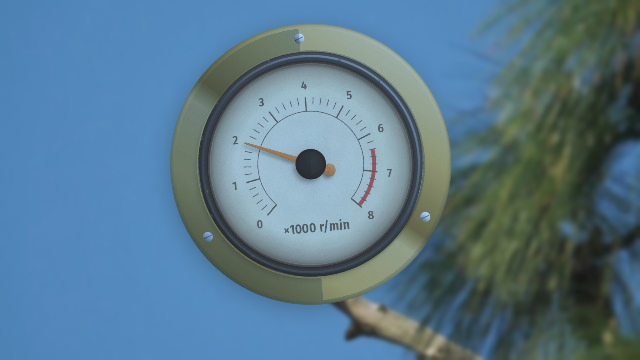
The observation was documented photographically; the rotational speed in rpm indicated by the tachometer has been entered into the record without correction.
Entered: 2000 rpm
